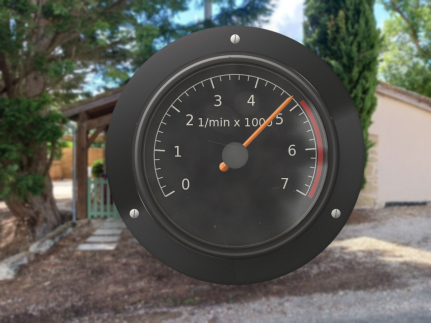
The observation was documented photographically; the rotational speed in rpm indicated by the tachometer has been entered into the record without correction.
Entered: 4800 rpm
